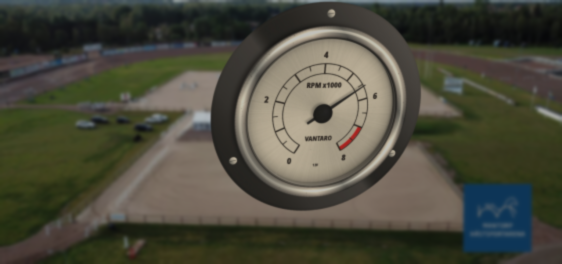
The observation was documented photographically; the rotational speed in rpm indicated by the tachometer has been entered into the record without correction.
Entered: 5500 rpm
